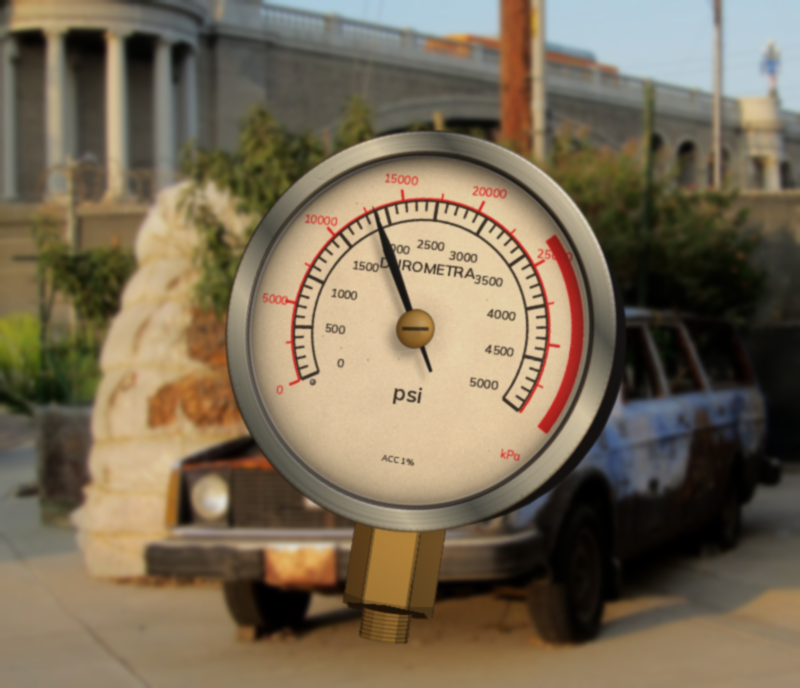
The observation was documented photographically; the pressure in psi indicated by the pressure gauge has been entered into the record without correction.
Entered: 1900 psi
